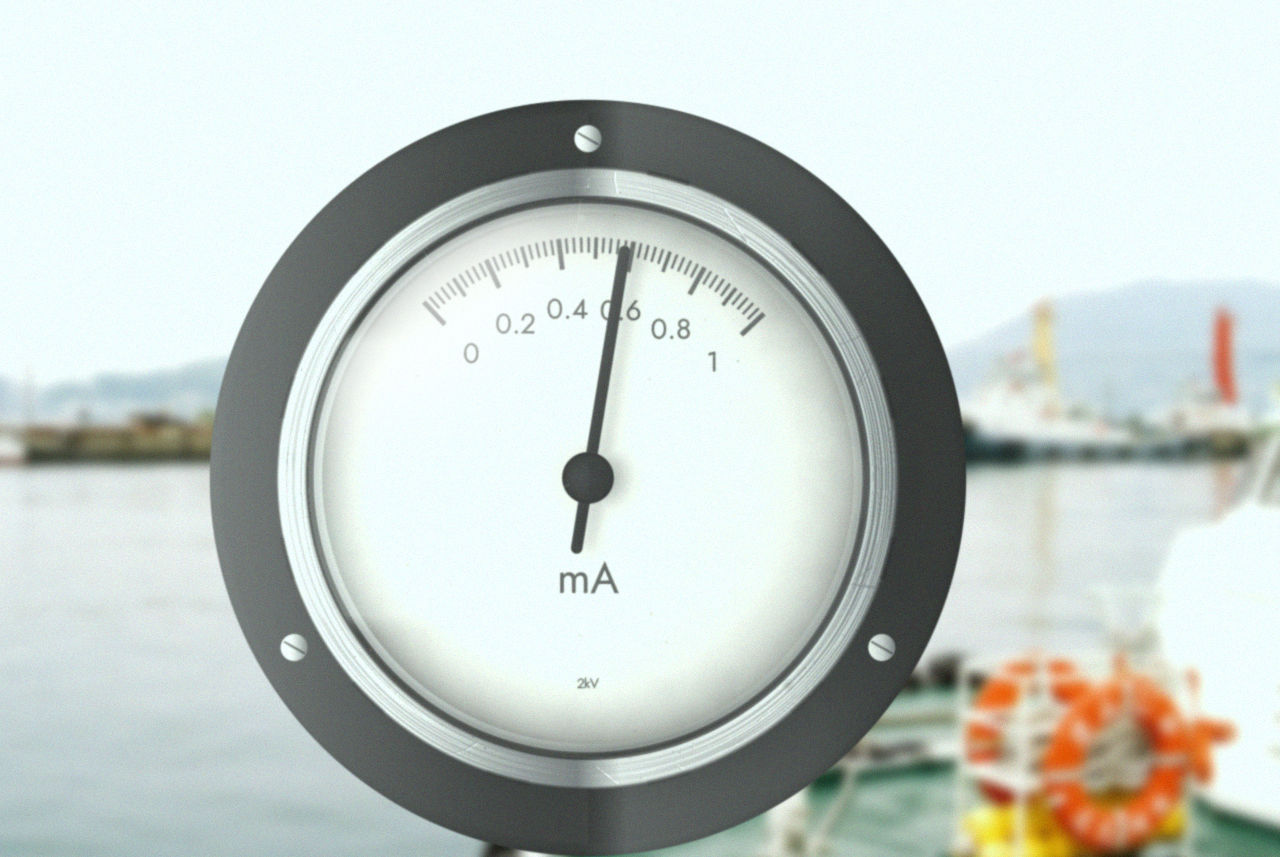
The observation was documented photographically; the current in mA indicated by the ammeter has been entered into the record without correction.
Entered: 0.58 mA
